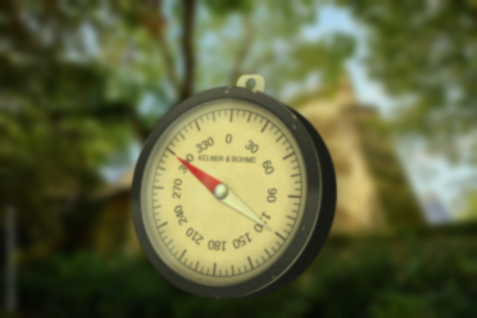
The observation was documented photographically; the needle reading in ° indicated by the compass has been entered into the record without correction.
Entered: 300 °
